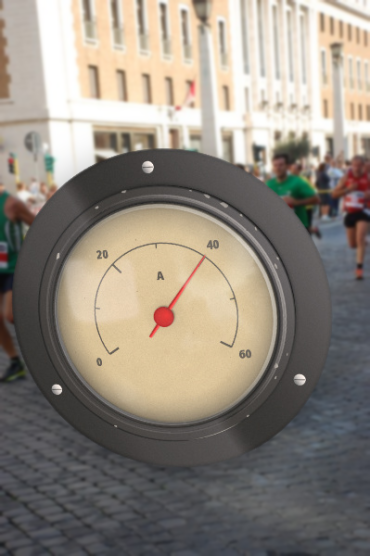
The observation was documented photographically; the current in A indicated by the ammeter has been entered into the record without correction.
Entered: 40 A
